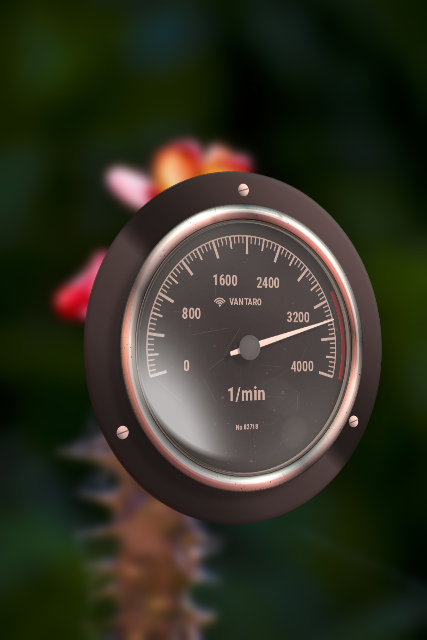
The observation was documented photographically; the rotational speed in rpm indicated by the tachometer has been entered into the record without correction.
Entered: 3400 rpm
